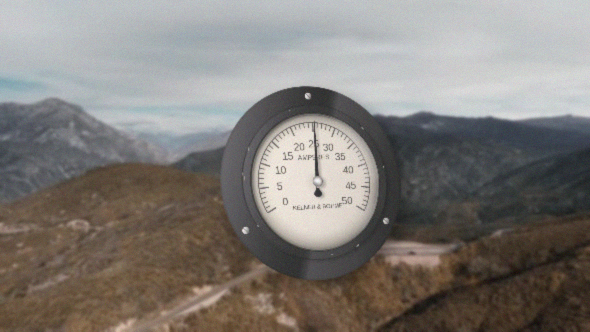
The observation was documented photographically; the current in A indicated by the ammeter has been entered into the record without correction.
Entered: 25 A
